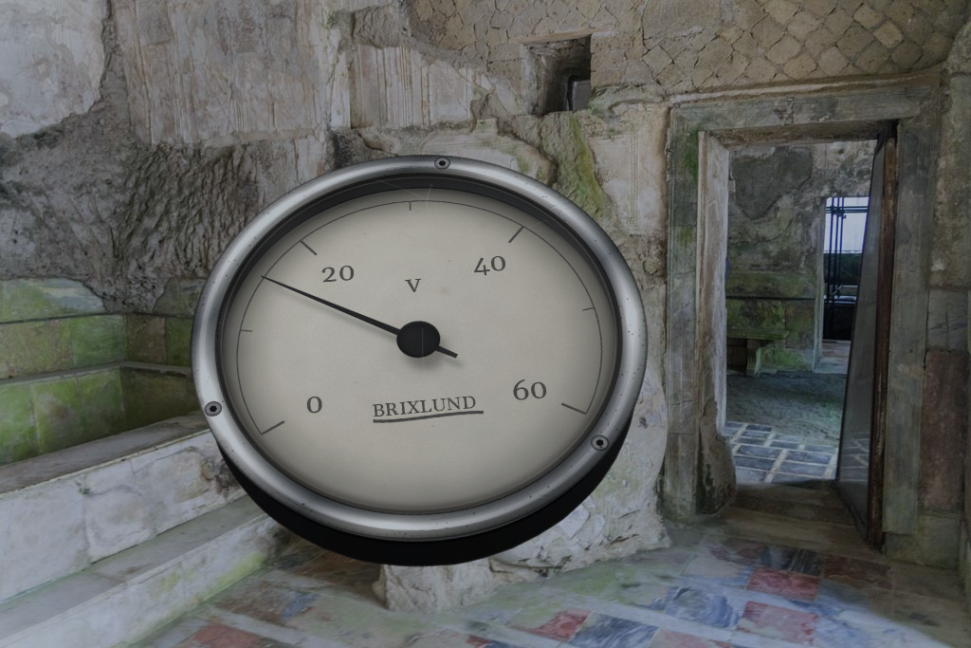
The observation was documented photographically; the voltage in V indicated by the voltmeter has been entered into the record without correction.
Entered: 15 V
